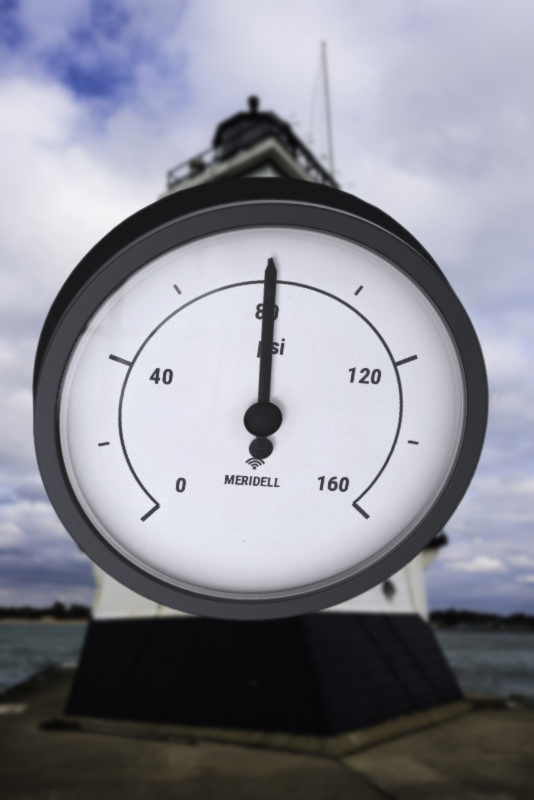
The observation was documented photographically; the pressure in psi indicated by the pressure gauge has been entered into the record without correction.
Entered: 80 psi
